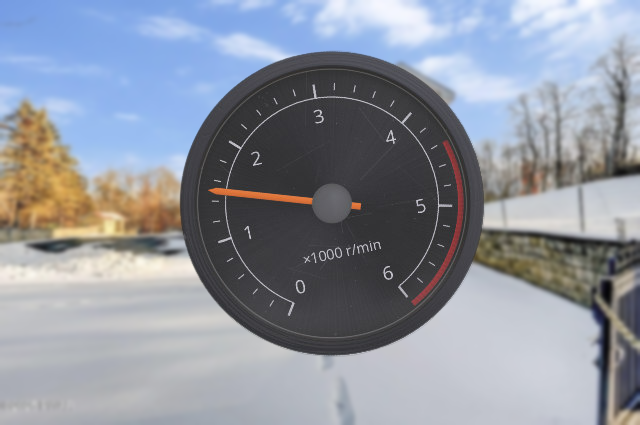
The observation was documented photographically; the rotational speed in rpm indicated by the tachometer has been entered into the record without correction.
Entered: 1500 rpm
